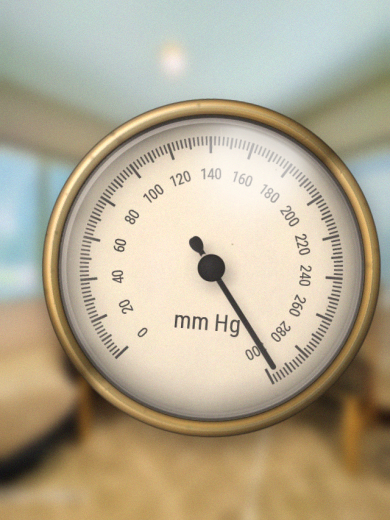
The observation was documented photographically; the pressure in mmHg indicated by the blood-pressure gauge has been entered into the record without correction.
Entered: 296 mmHg
